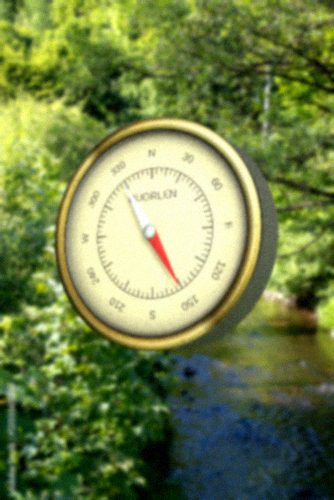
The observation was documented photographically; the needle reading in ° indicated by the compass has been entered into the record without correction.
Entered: 150 °
